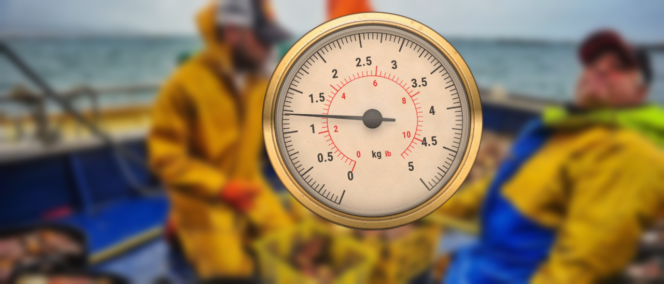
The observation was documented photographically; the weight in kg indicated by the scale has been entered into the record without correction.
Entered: 1.2 kg
